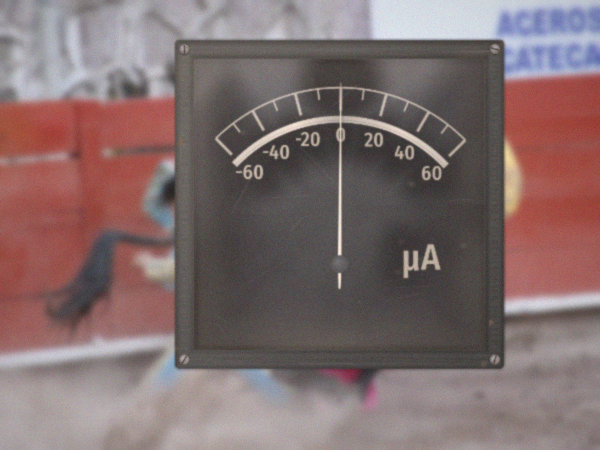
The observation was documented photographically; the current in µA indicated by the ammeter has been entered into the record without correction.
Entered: 0 µA
